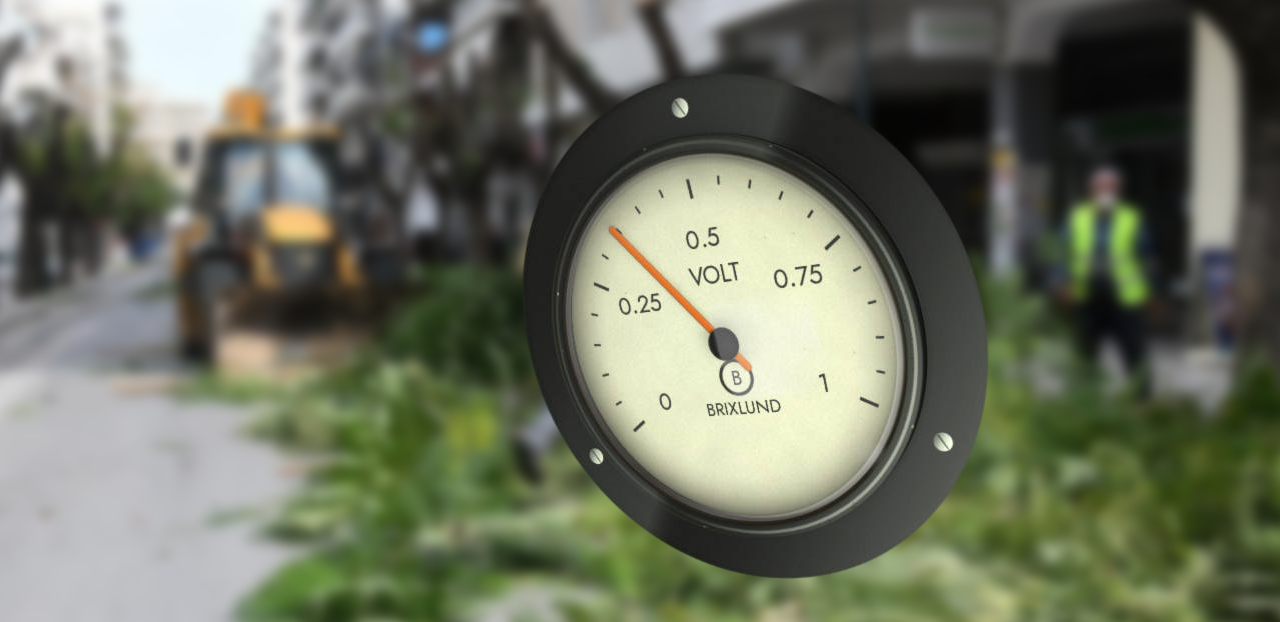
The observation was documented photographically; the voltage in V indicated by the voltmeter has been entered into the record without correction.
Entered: 0.35 V
